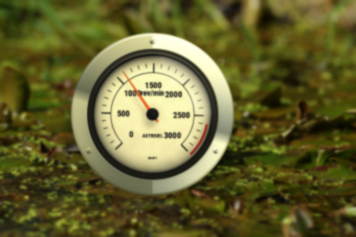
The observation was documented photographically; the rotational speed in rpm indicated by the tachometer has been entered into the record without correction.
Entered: 1100 rpm
